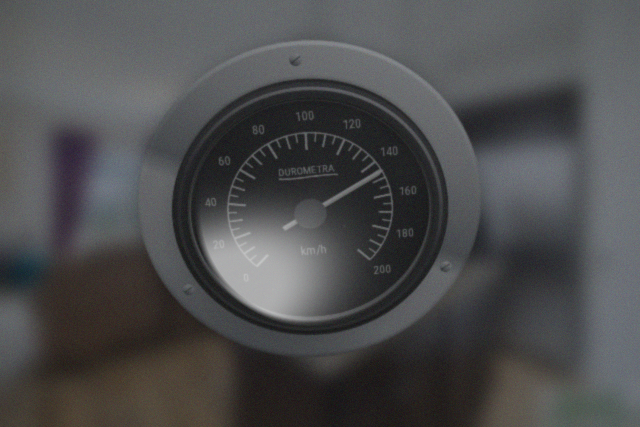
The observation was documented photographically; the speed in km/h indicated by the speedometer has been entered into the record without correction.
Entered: 145 km/h
